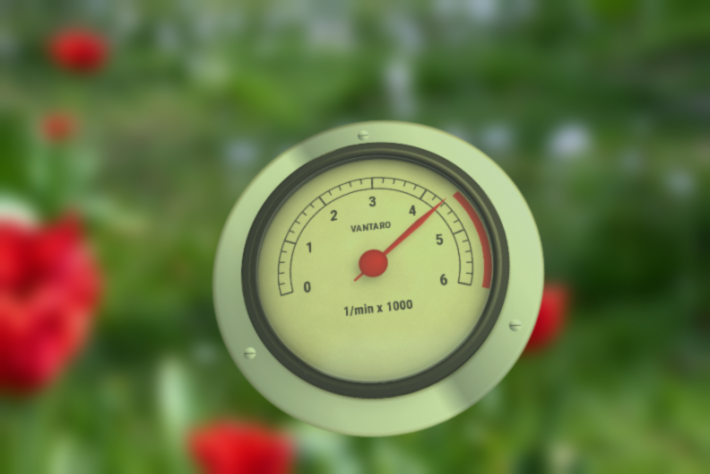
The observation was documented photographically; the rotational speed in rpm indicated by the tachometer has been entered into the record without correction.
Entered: 4400 rpm
